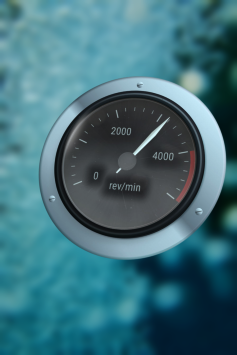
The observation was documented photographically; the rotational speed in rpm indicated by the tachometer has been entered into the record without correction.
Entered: 3200 rpm
